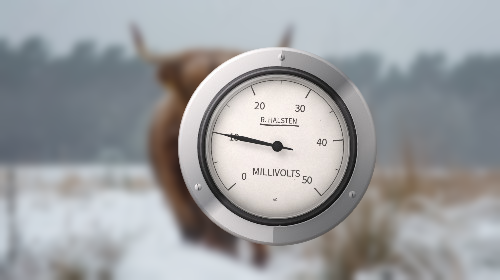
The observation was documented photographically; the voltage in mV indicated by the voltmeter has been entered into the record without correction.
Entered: 10 mV
